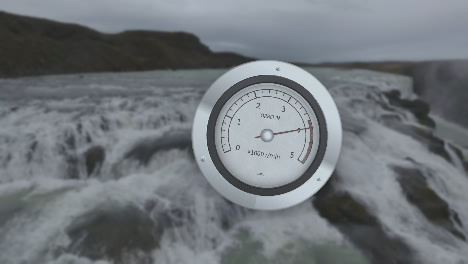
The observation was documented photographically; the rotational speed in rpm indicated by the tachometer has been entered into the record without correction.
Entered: 4000 rpm
